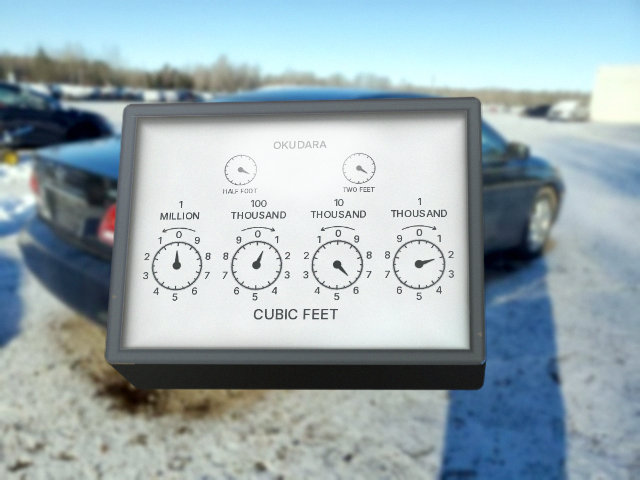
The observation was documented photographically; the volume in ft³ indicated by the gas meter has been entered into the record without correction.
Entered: 6200 ft³
